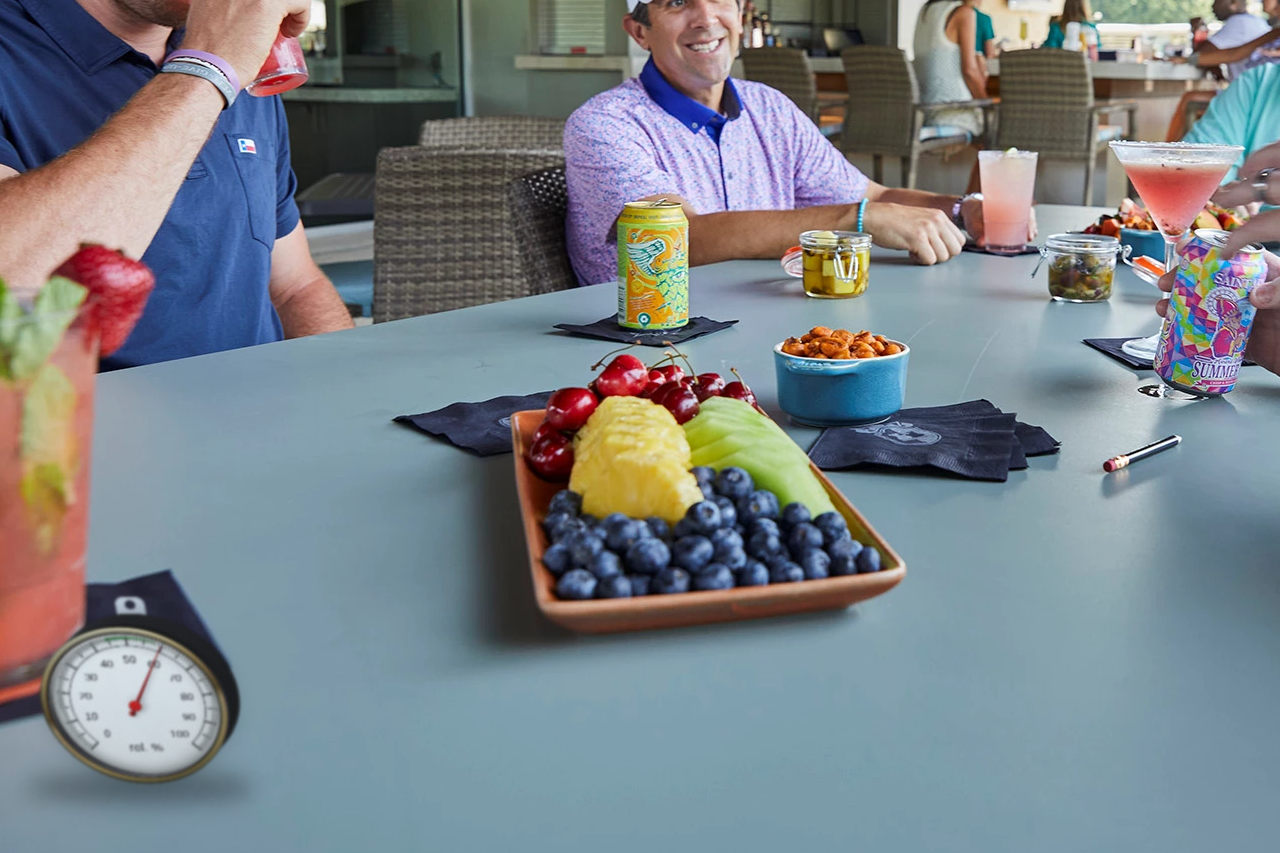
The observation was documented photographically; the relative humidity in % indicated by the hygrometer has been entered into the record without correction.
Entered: 60 %
